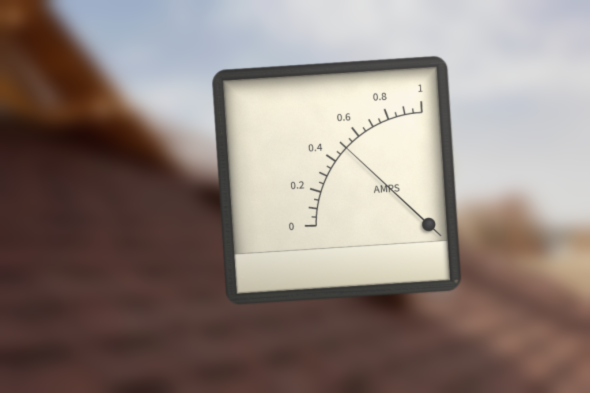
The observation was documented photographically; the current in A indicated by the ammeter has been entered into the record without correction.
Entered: 0.5 A
